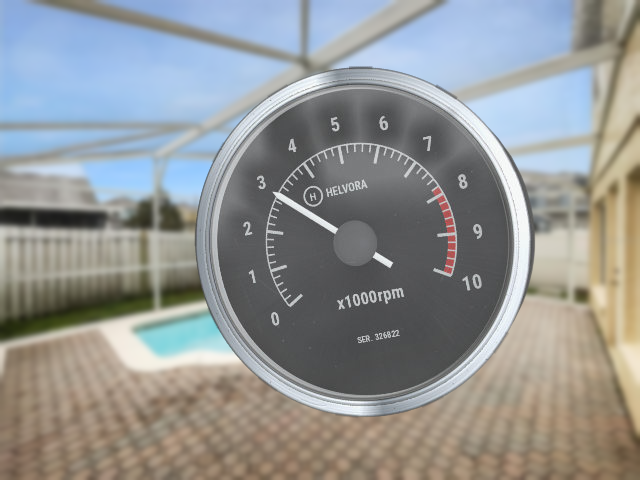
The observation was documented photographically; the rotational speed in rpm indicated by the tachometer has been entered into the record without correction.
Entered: 3000 rpm
